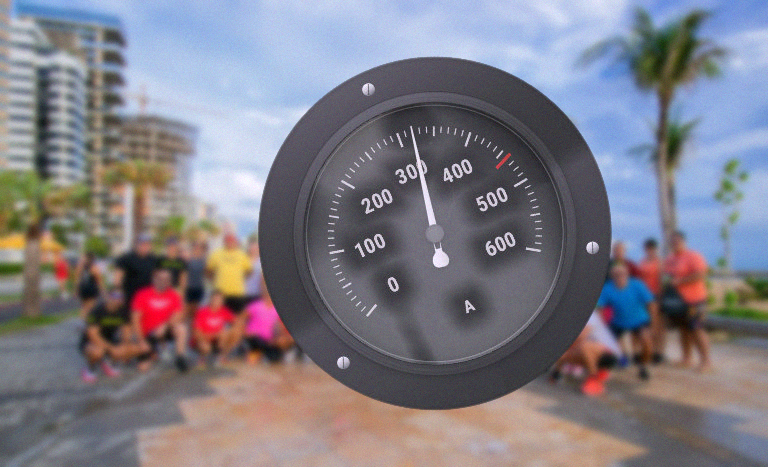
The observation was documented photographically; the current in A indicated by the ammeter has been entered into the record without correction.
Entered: 320 A
